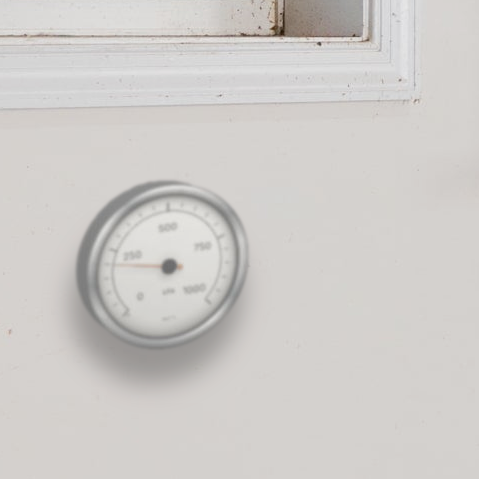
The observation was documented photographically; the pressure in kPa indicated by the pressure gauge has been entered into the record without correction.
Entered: 200 kPa
